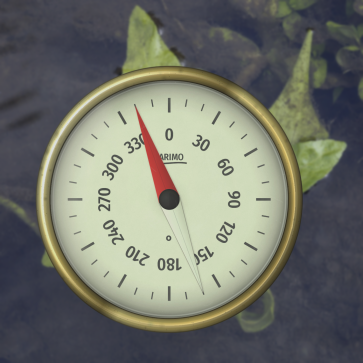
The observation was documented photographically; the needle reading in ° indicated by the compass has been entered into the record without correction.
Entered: 340 °
